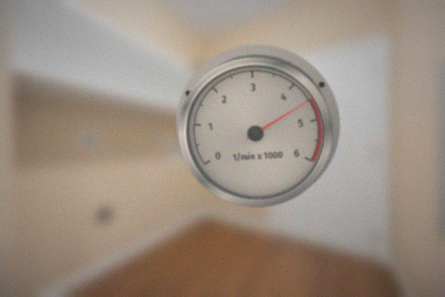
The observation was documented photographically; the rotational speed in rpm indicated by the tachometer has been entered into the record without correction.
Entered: 4500 rpm
